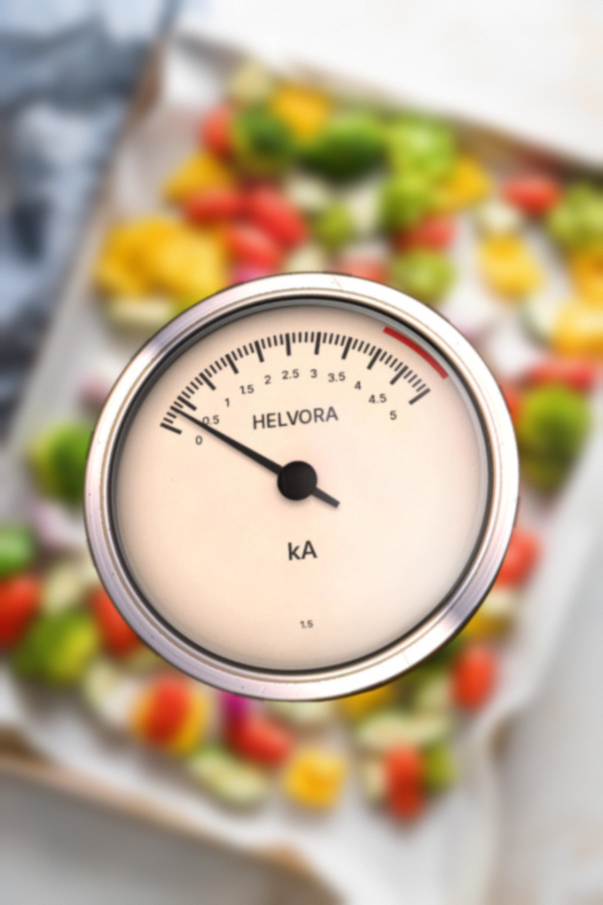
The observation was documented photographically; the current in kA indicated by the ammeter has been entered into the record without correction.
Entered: 0.3 kA
